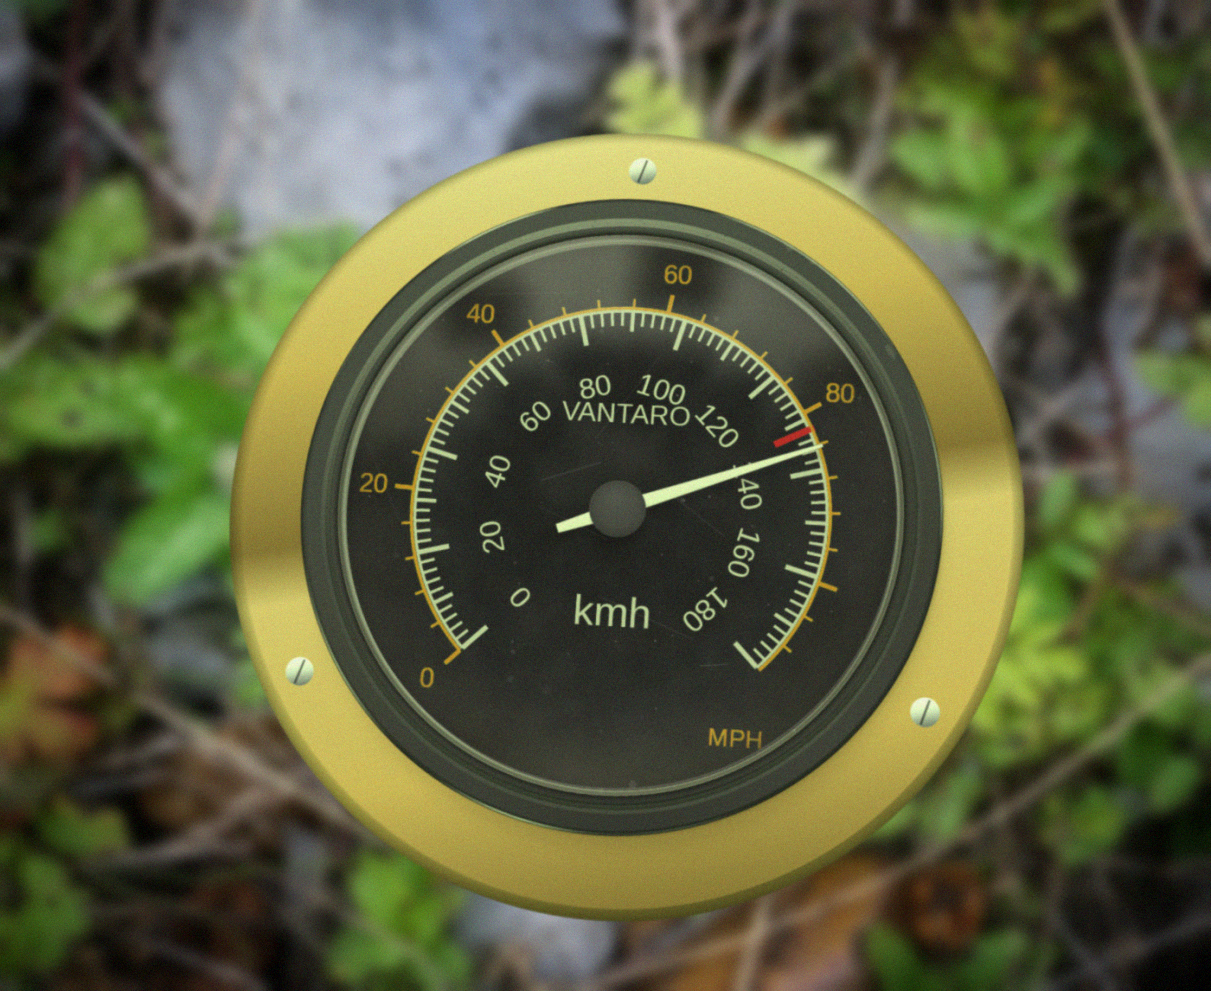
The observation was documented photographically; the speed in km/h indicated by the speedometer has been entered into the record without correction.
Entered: 136 km/h
